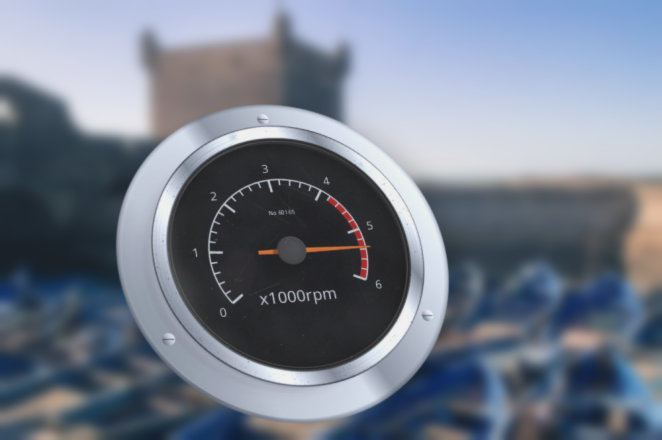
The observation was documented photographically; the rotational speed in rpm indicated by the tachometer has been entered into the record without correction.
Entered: 5400 rpm
